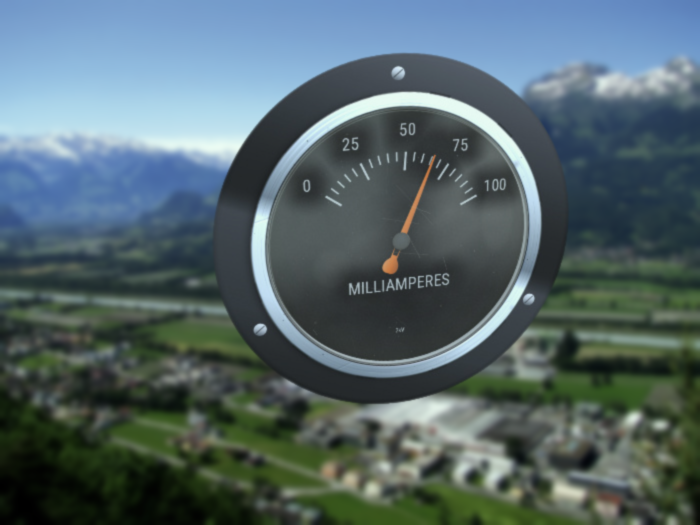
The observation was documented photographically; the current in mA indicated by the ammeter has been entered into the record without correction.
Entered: 65 mA
